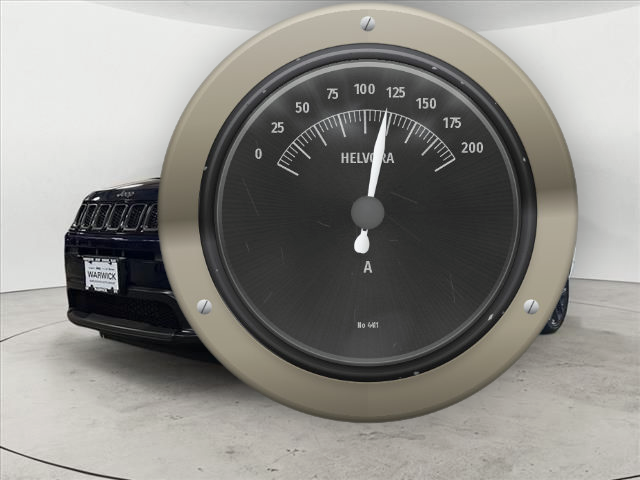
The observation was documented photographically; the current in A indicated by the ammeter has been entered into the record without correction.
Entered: 120 A
